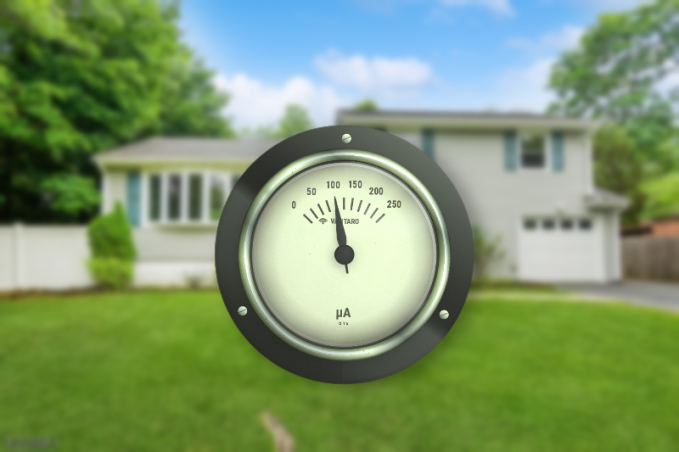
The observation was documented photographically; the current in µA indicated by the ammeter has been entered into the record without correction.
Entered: 100 µA
